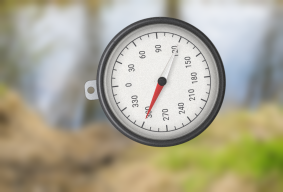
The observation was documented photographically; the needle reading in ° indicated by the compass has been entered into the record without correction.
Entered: 300 °
